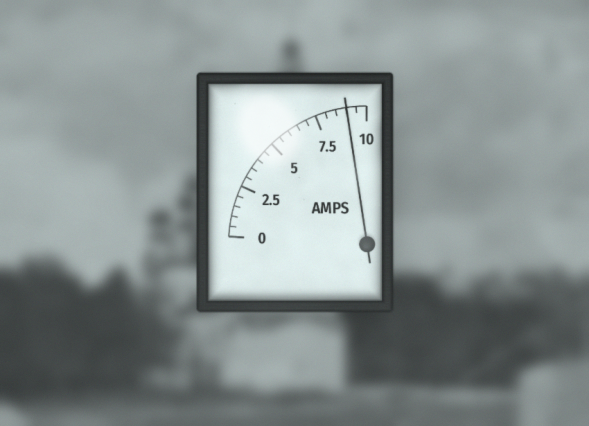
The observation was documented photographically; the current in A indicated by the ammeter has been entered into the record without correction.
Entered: 9 A
